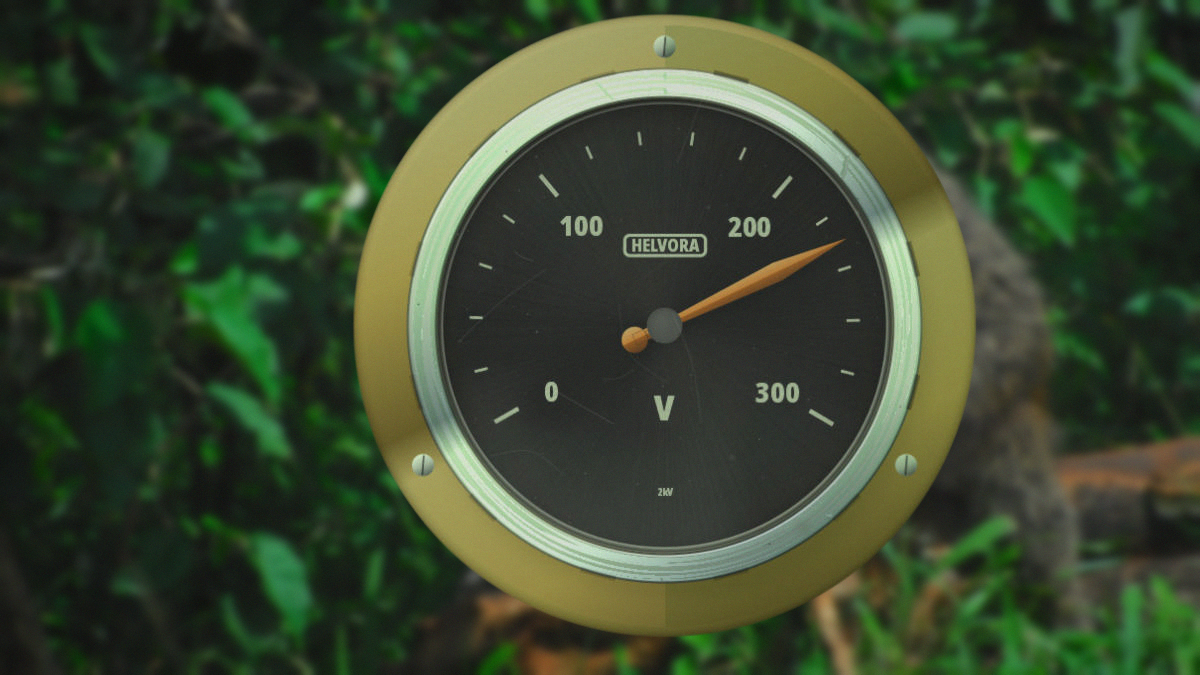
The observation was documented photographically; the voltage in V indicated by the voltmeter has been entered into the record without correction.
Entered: 230 V
